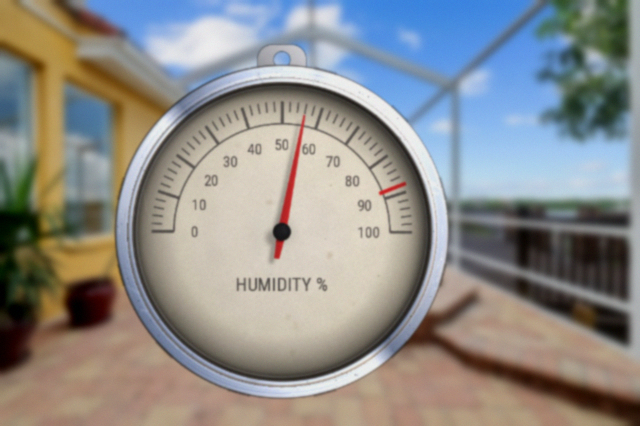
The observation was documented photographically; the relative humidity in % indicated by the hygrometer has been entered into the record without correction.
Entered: 56 %
